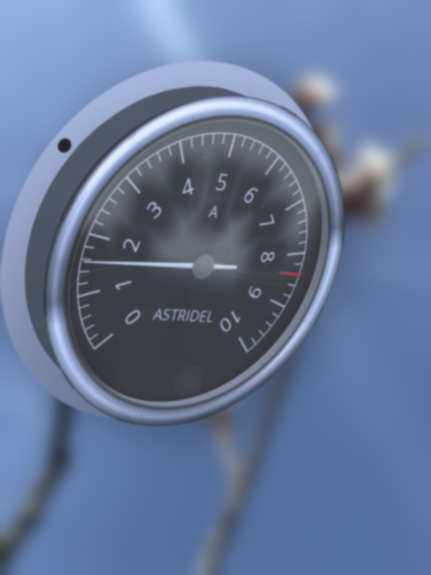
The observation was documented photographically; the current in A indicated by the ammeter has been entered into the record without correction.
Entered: 1.6 A
